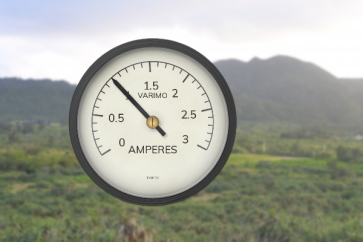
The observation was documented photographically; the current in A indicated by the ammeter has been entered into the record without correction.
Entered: 1 A
